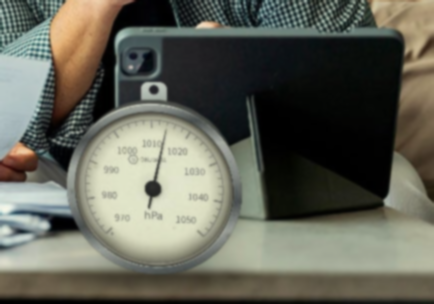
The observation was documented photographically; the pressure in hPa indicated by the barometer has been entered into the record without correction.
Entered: 1014 hPa
